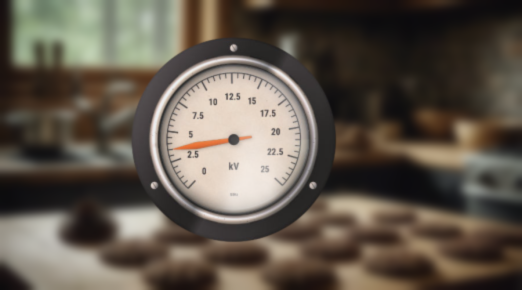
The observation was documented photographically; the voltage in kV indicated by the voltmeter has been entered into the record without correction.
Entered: 3.5 kV
